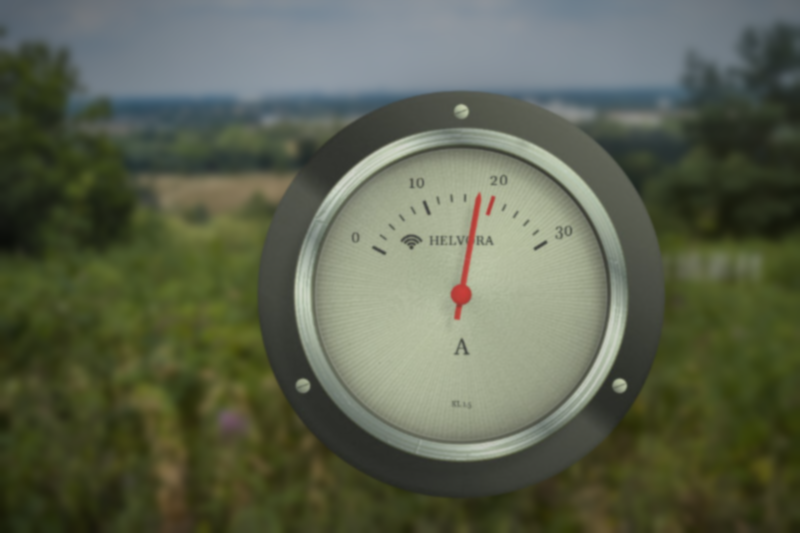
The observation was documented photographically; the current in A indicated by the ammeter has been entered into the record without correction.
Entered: 18 A
